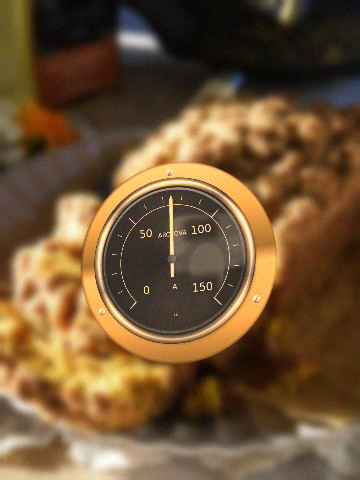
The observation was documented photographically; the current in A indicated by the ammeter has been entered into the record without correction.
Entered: 75 A
